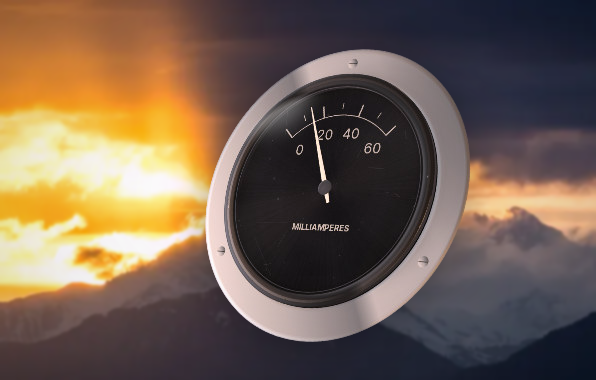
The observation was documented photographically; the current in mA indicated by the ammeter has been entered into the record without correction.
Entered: 15 mA
